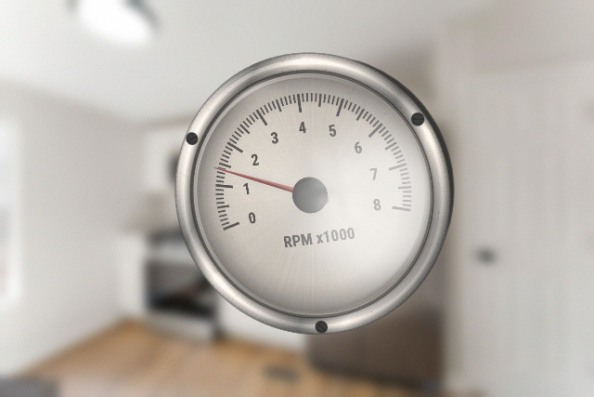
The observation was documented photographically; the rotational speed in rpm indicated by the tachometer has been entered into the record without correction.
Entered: 1400 rpm
